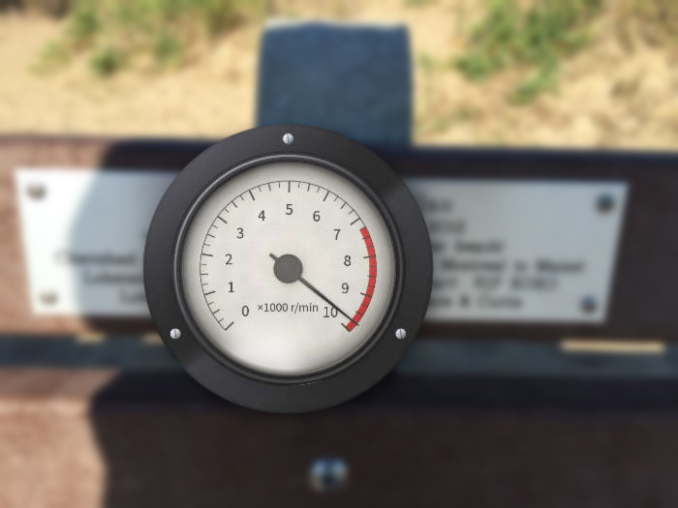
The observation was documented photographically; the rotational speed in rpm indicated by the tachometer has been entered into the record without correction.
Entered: 9750 rpm
